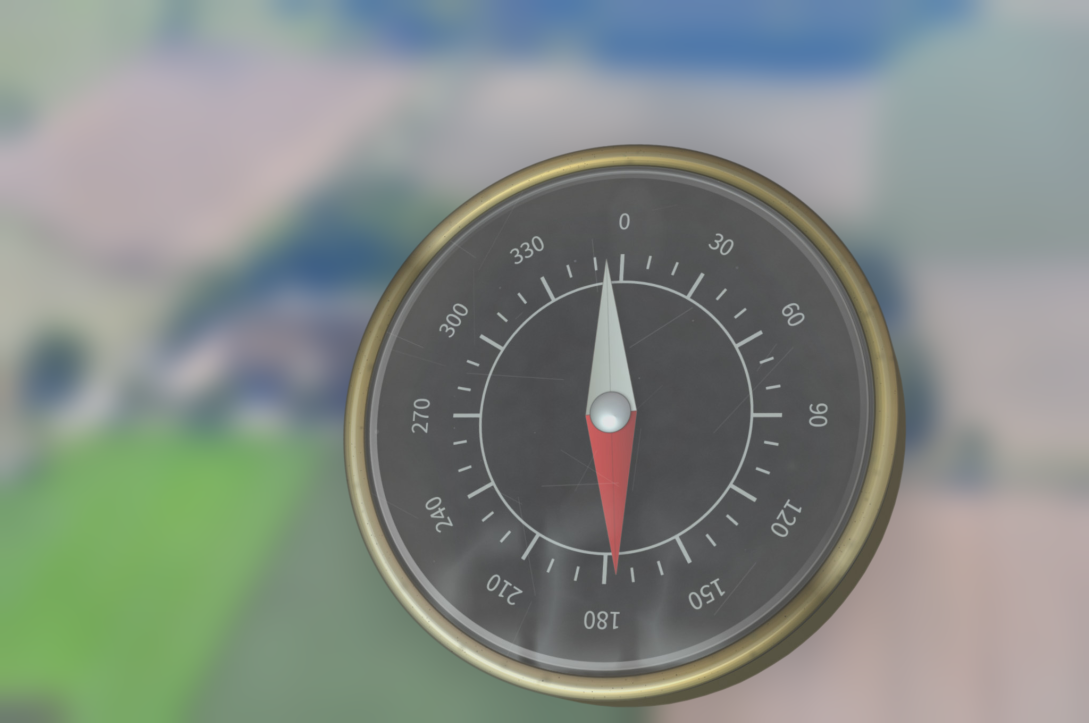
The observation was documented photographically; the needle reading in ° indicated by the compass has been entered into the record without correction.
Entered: 175 °
